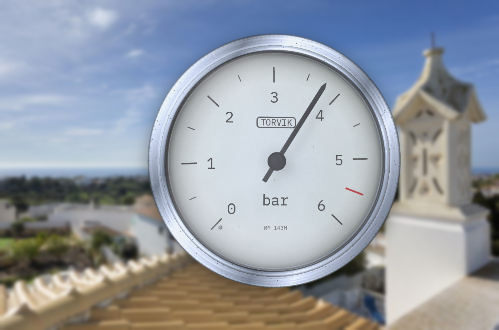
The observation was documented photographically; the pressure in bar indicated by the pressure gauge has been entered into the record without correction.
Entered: 3.75 bar
